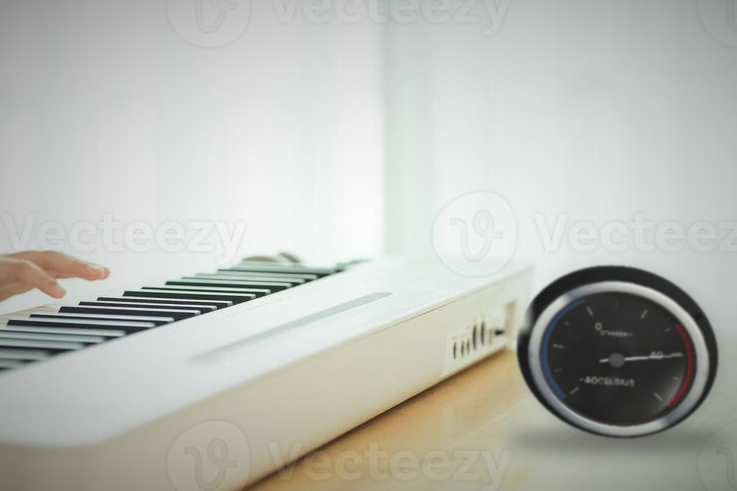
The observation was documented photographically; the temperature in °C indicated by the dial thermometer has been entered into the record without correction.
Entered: 40 °C
